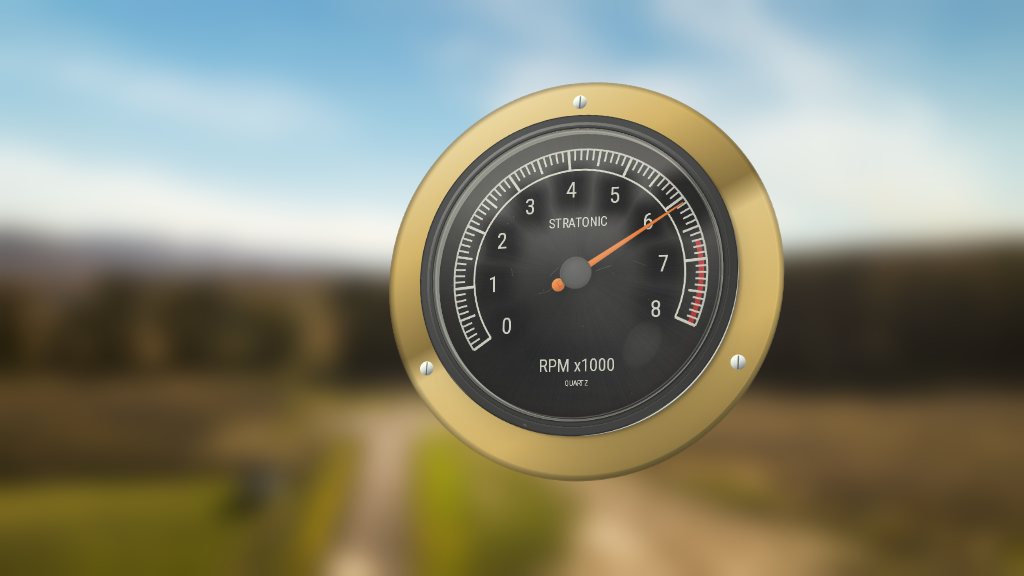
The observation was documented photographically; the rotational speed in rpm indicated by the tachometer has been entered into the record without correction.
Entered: 6100 rpm
